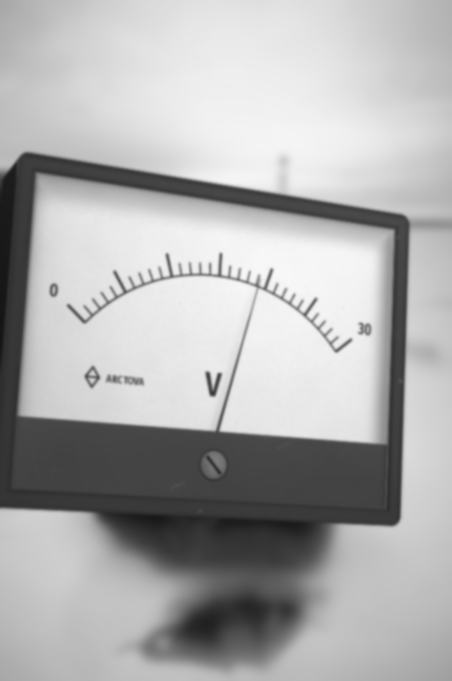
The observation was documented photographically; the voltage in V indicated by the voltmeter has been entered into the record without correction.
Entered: 19 V
